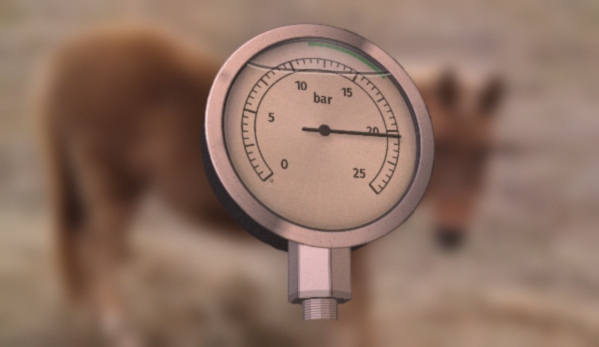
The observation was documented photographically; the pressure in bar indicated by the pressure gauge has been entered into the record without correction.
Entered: 20.5 bar
